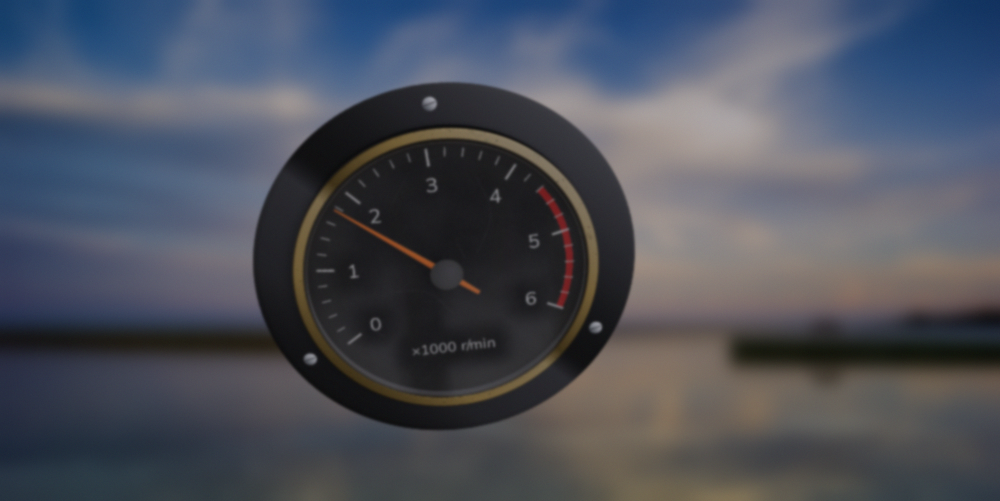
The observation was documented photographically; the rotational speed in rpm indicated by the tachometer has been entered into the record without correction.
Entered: 1800 rpm
